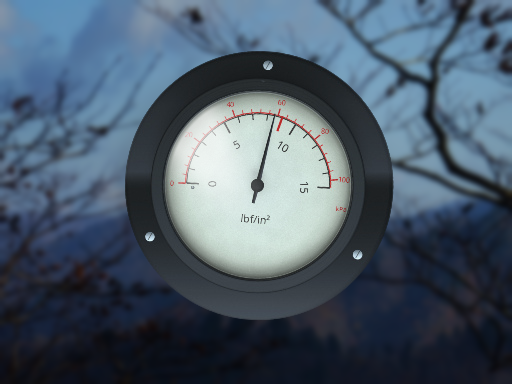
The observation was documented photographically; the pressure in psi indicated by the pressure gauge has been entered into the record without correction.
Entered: 8.5 psi
